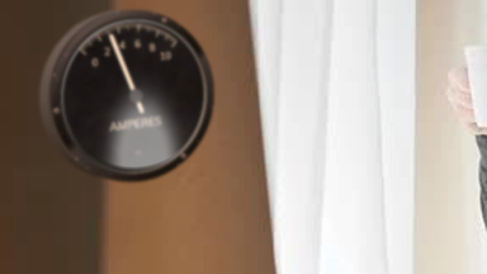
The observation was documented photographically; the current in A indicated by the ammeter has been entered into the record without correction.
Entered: 3 A
